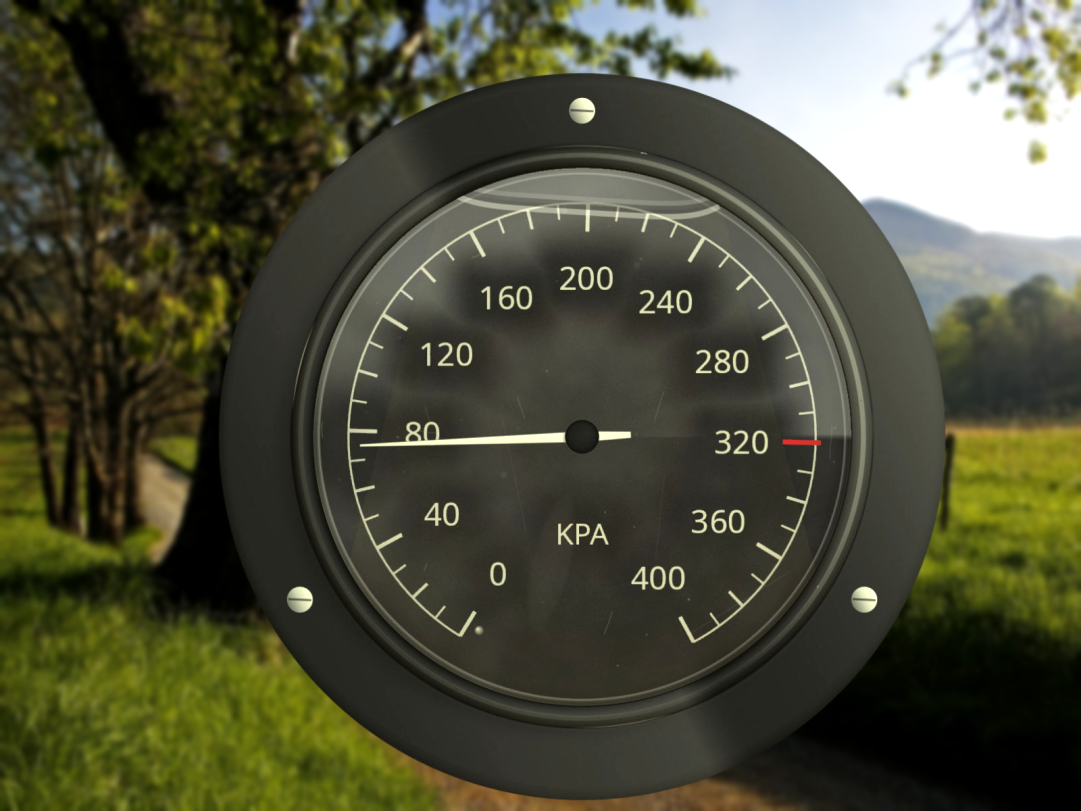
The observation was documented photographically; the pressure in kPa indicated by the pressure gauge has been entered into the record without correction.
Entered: 75 kPa
